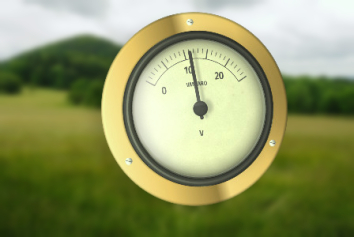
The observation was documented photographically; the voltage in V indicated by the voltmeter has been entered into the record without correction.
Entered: 11 V
